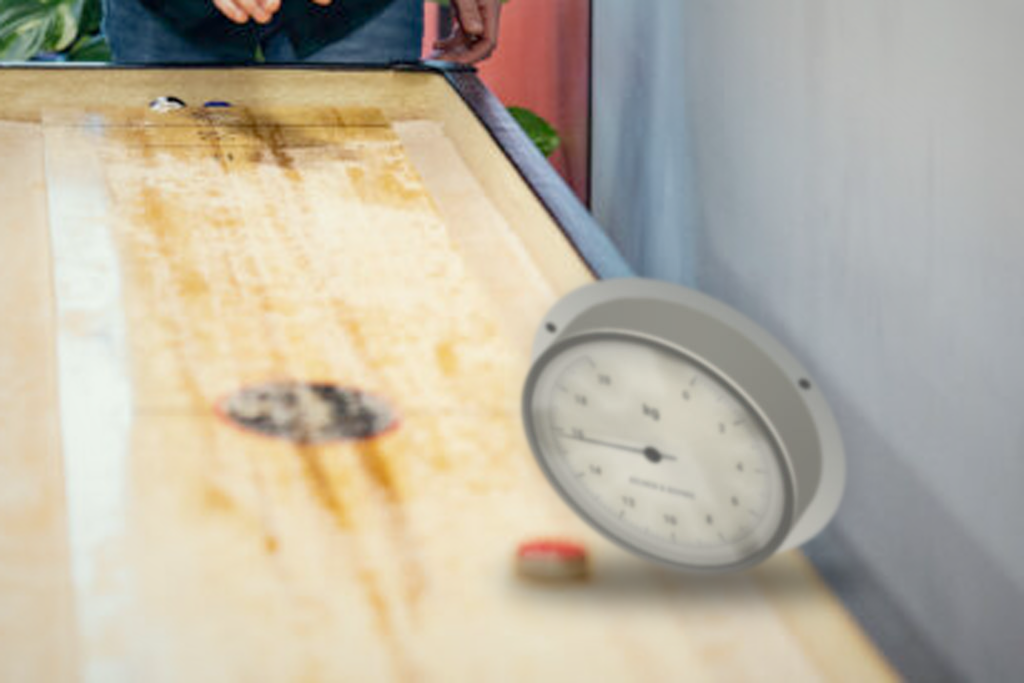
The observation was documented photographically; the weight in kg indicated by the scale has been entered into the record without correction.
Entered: 16 kg
